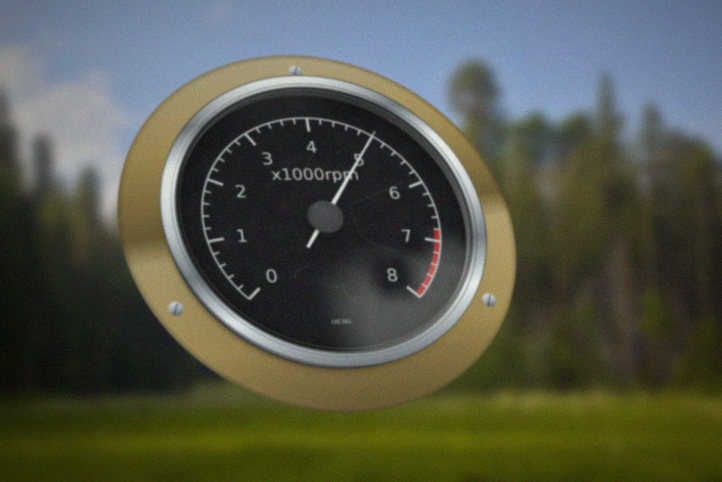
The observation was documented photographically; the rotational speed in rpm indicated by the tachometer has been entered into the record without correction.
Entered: 5000 rpm
